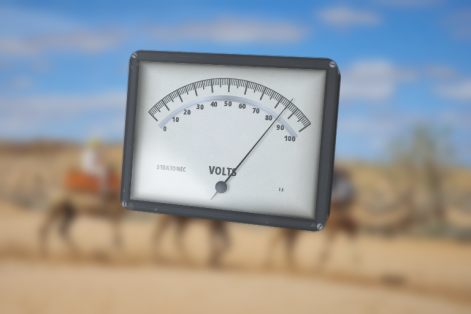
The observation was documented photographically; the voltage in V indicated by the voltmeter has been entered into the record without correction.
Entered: 85 V
